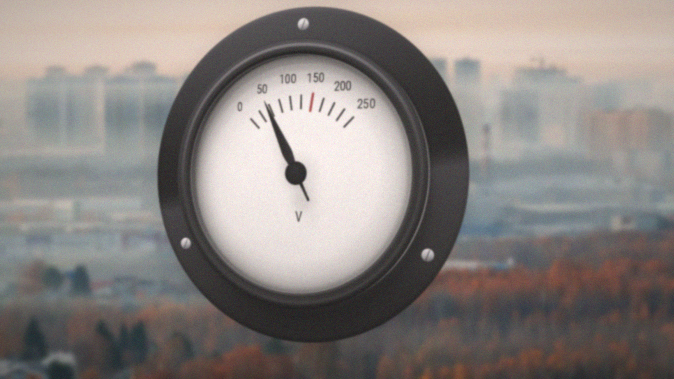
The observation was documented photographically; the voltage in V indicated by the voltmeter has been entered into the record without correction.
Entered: 50 V
